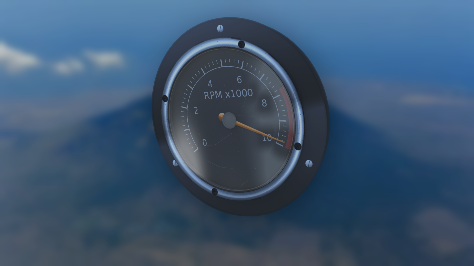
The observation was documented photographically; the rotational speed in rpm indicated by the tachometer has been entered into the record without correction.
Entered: 9800 rpm
